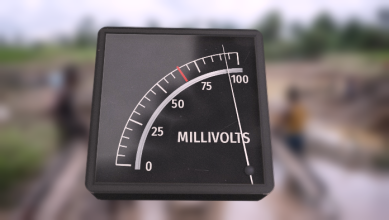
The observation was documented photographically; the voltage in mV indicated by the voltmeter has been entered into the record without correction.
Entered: 92.5 mV
